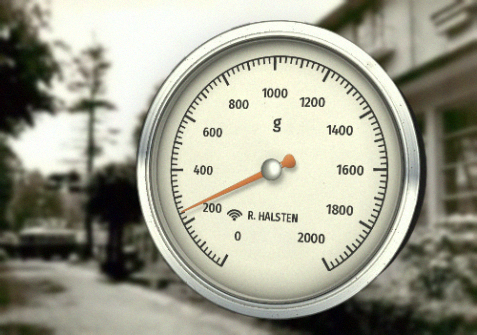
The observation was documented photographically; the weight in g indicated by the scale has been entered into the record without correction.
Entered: 240 g
